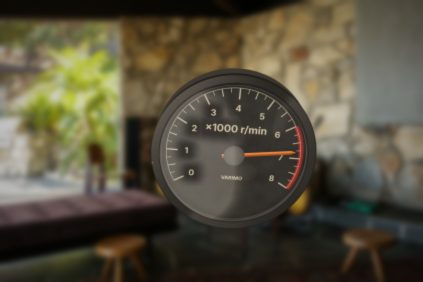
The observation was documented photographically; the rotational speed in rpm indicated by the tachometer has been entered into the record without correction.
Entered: 6750 rpm
